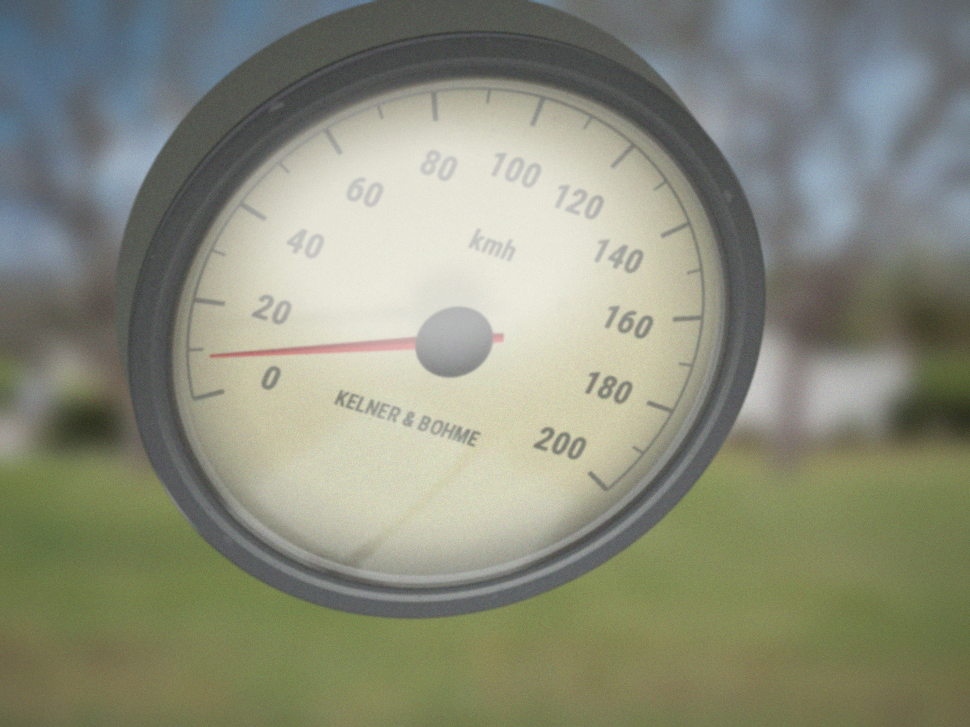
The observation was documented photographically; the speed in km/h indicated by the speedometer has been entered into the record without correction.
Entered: 10 km/h
